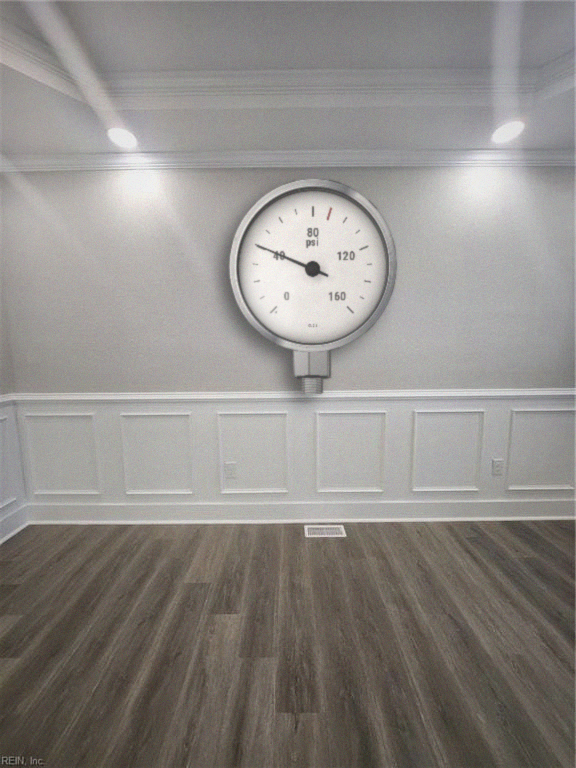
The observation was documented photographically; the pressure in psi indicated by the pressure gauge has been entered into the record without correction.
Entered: 40 psi
